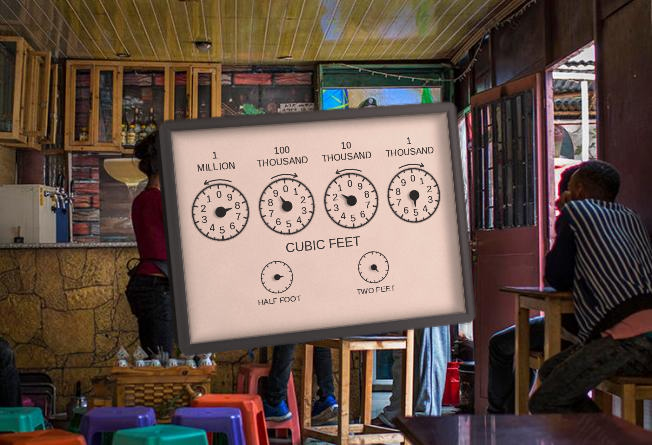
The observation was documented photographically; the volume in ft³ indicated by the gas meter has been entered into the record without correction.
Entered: 791500 ft³
